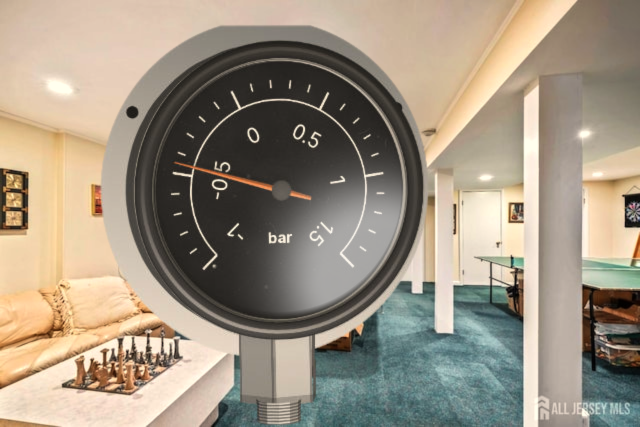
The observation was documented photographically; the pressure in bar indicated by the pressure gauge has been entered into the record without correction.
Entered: -0.45 bar
